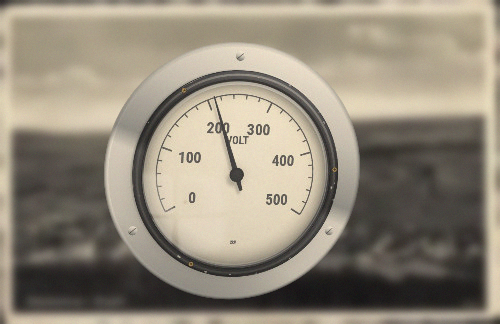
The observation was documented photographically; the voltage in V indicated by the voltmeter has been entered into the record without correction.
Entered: 210 V
